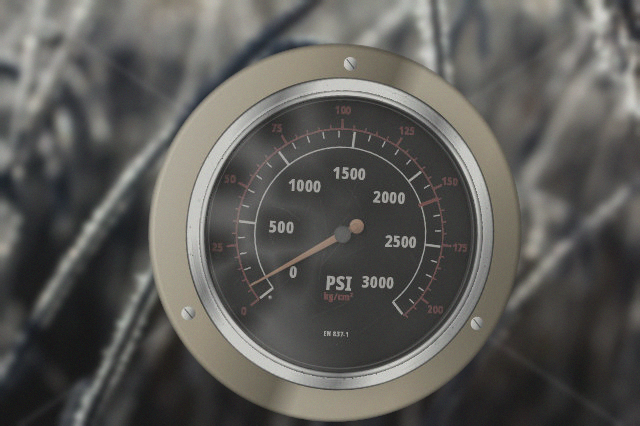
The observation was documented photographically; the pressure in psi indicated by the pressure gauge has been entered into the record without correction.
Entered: 100 psi
